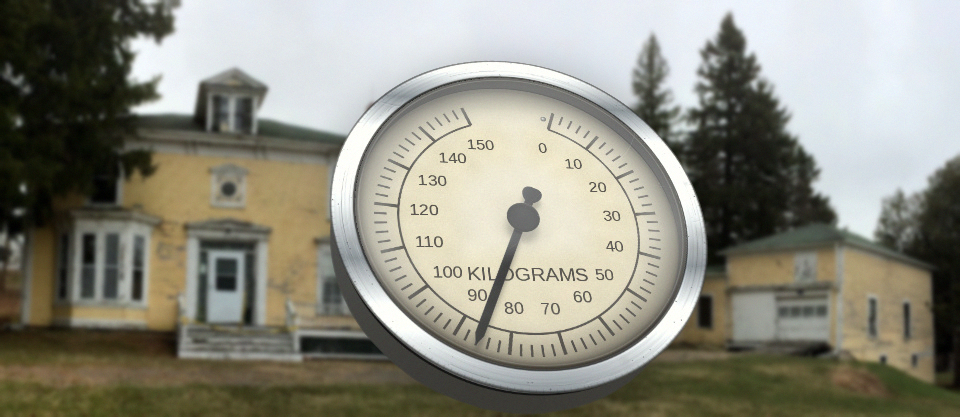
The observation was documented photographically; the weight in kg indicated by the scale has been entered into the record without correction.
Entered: 86 kg
